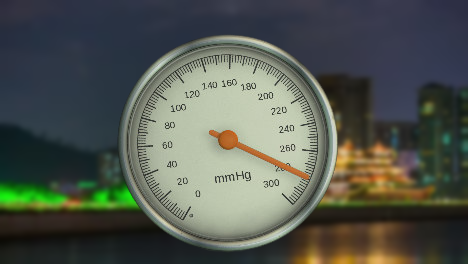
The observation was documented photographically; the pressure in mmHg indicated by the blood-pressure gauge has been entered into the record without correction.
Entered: 280 mmHg
